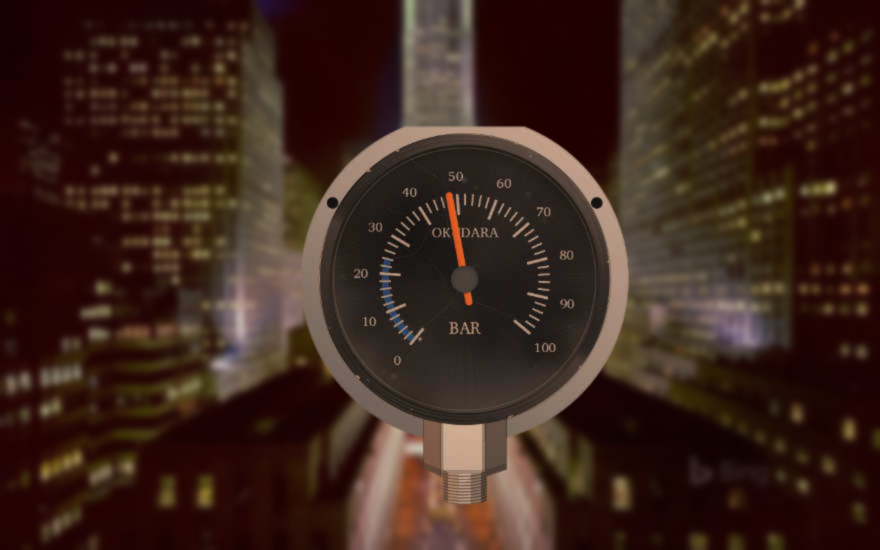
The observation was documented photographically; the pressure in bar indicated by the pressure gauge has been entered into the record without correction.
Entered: 48 bar
